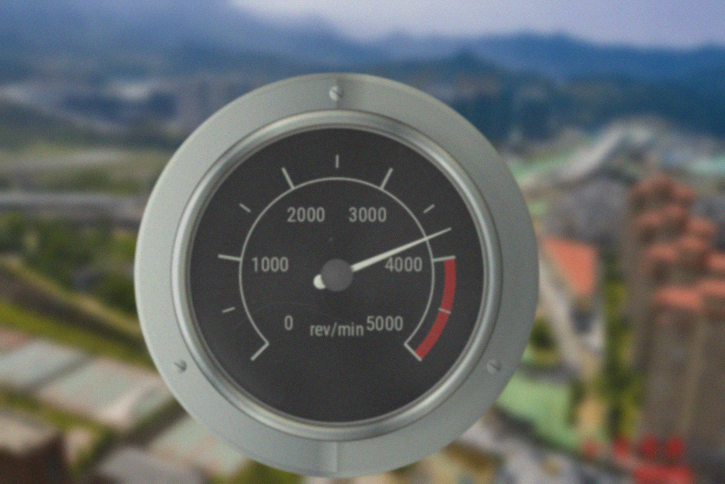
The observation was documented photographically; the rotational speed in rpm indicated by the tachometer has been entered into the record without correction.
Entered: 3750 rpm
